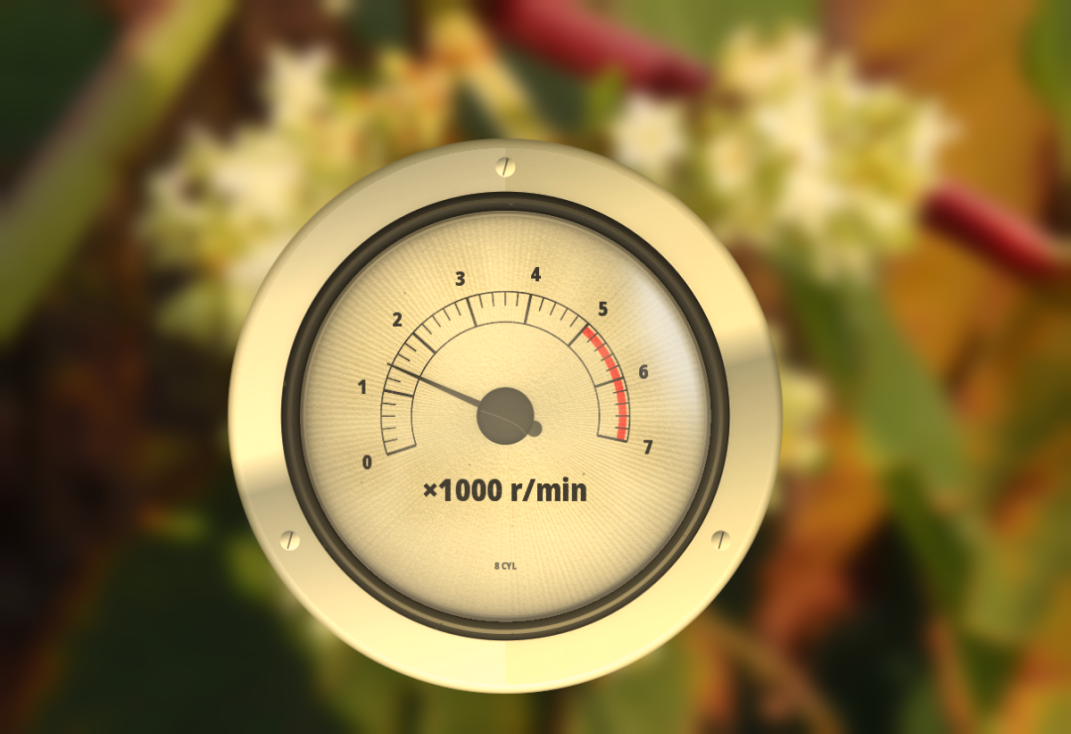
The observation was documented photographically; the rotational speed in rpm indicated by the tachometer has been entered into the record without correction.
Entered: 1400 rpm
